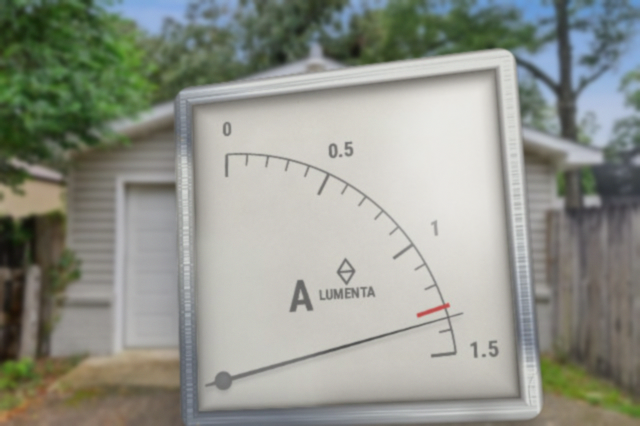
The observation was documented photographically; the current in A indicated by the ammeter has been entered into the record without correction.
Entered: 1.35 A
